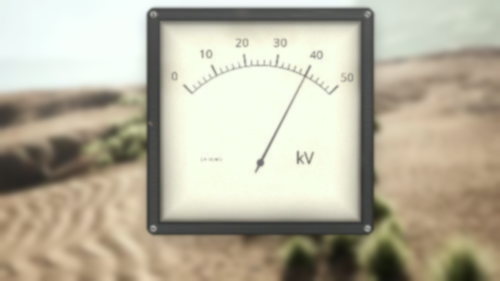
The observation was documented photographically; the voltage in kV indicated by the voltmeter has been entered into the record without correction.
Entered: 40 kV
